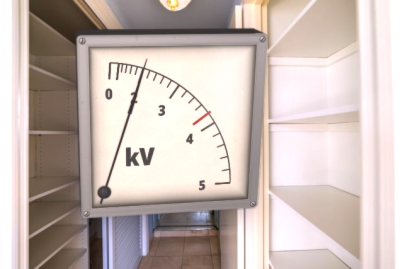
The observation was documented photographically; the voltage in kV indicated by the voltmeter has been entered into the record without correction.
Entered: 2 kV
